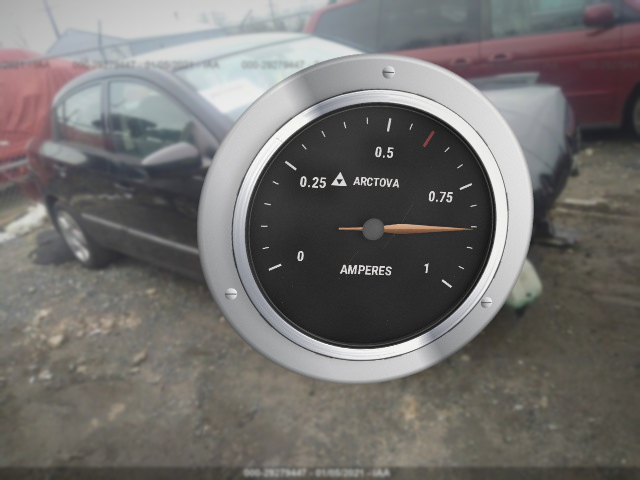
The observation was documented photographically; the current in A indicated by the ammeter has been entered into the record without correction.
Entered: 0.85 A
